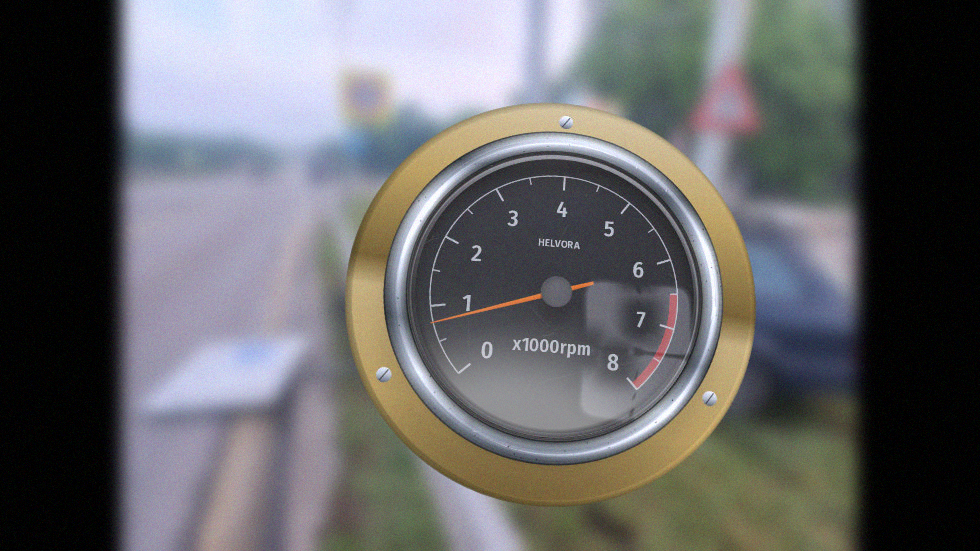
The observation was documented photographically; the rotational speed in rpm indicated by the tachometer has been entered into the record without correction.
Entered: 750 rpm
